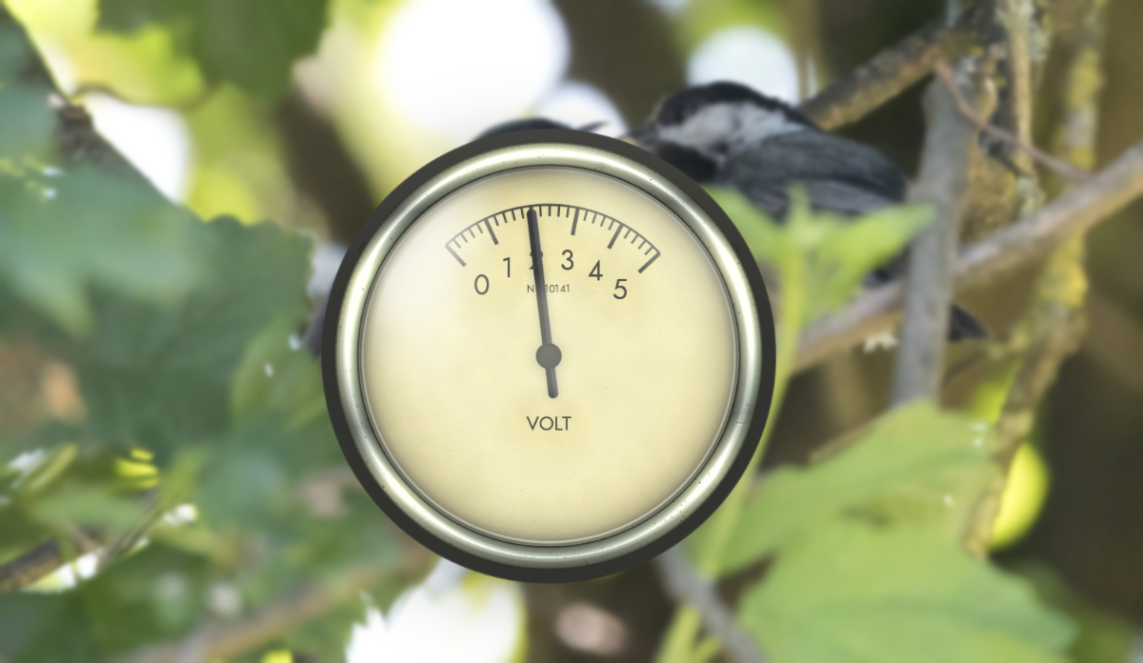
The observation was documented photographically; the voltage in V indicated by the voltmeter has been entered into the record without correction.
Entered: 2 V
